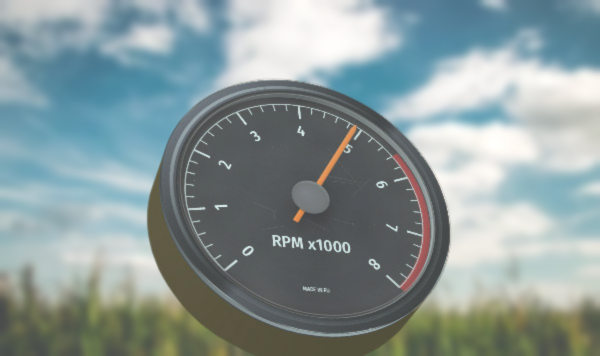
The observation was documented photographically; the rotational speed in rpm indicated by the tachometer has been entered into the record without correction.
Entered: 4900 rpm
